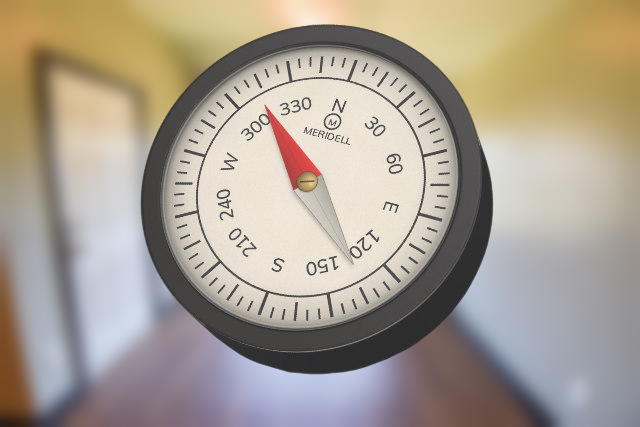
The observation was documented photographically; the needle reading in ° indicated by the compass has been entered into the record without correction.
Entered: 312.5 °
